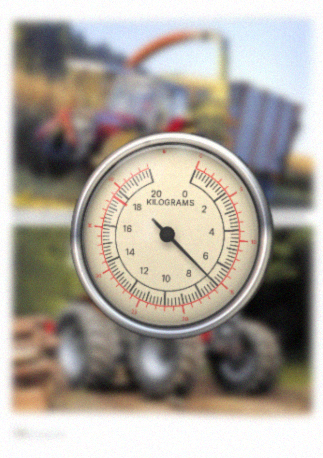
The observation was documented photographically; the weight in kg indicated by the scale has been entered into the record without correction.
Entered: 7 kg
